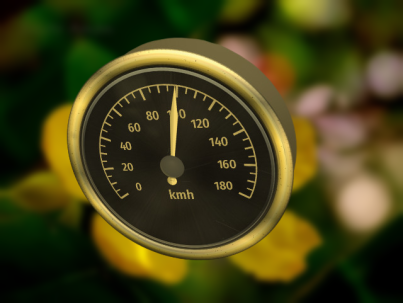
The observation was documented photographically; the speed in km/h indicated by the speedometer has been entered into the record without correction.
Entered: 100 km/h
